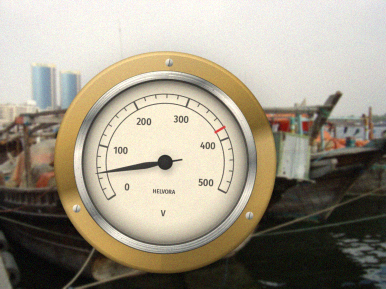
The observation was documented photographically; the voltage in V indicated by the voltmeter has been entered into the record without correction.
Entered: 50 V
